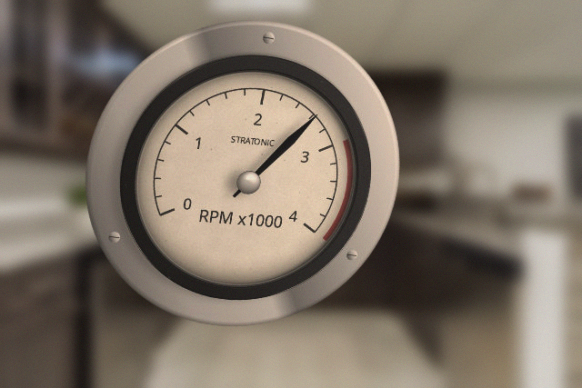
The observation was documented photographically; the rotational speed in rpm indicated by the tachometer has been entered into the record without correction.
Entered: 2600 rpm
